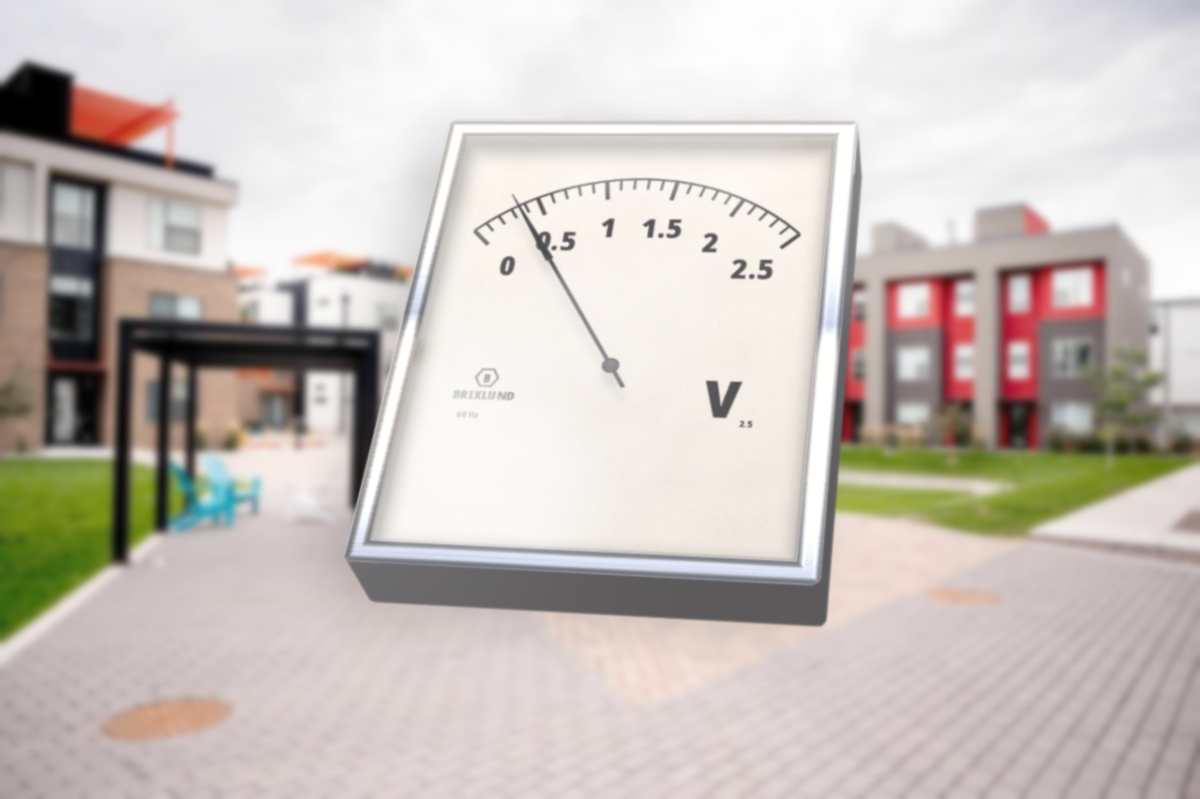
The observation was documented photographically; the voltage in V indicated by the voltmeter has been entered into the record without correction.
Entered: 0.35 V
